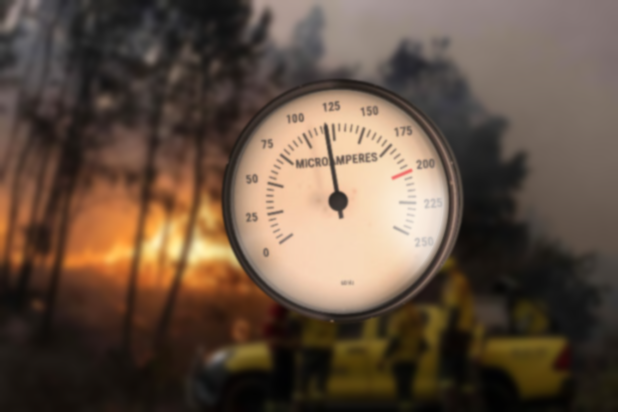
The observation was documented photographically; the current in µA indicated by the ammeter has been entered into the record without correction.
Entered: 120 µA
